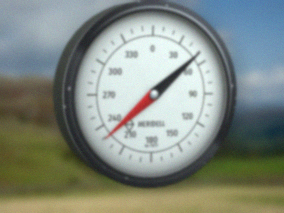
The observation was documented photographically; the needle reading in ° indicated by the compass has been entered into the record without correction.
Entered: 230 °
